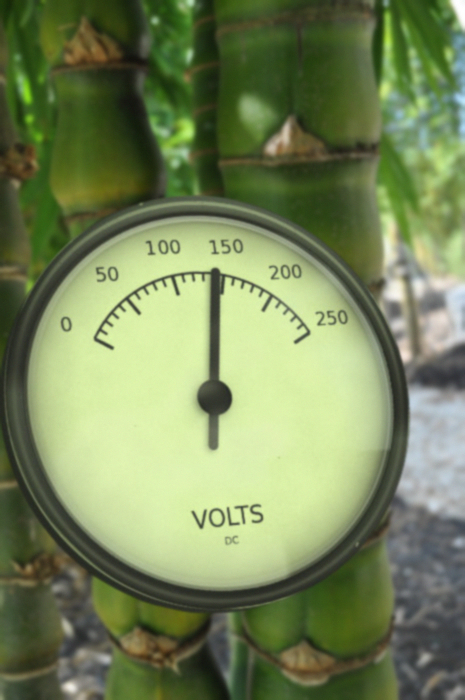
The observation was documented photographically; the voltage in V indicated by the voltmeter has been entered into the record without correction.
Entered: 140 V
